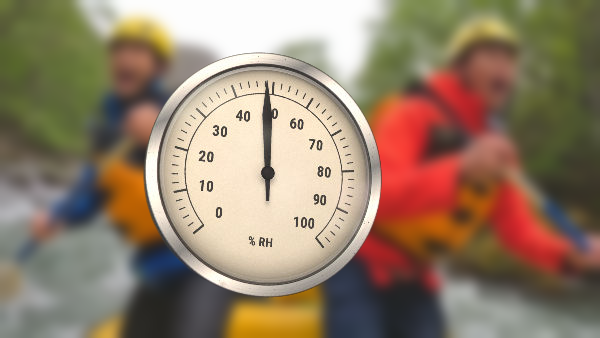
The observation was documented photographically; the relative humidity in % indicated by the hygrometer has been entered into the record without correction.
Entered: 48 %
